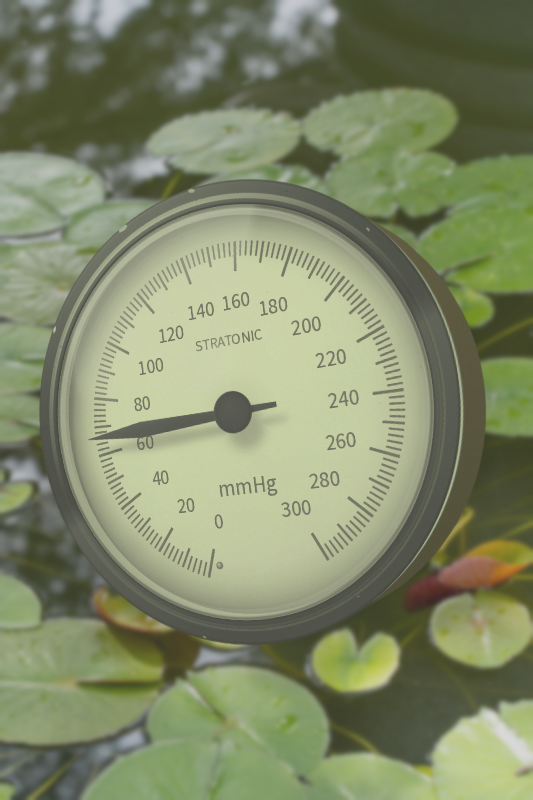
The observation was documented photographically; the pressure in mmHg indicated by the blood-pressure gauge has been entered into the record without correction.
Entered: 66 mmHg
